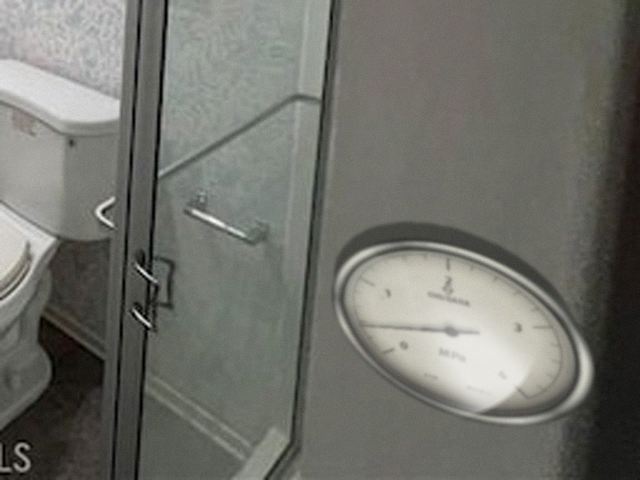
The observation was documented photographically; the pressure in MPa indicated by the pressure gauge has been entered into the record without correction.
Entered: 0.4 MPa
